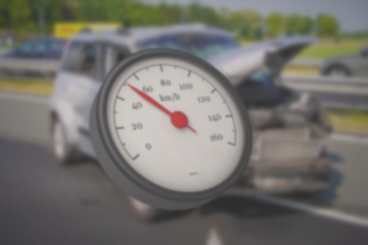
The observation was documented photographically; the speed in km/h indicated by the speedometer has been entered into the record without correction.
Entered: 50 km/h
